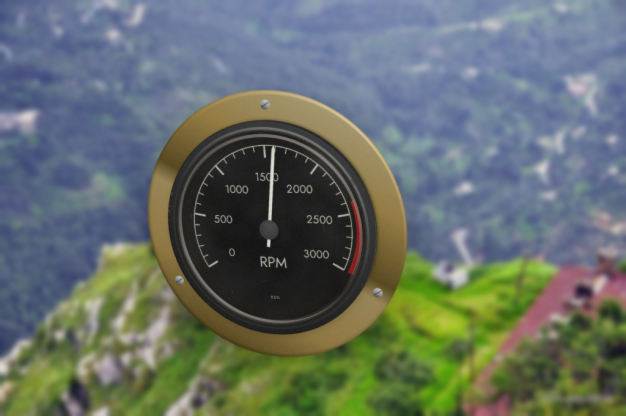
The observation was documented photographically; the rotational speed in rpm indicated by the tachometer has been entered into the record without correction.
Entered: 1600 rpm
